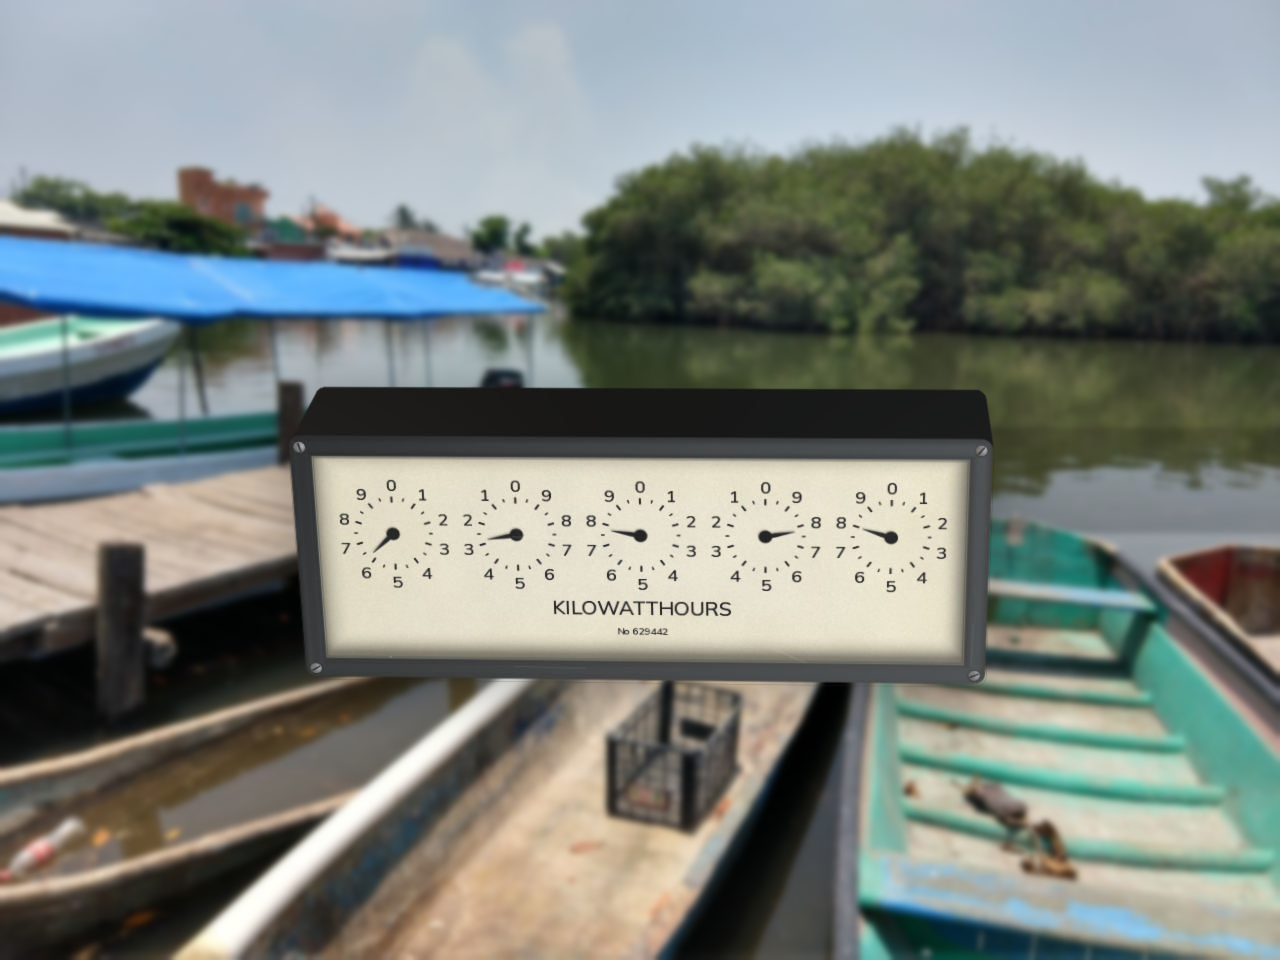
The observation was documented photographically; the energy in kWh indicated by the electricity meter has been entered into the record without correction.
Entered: 62778 kWh
